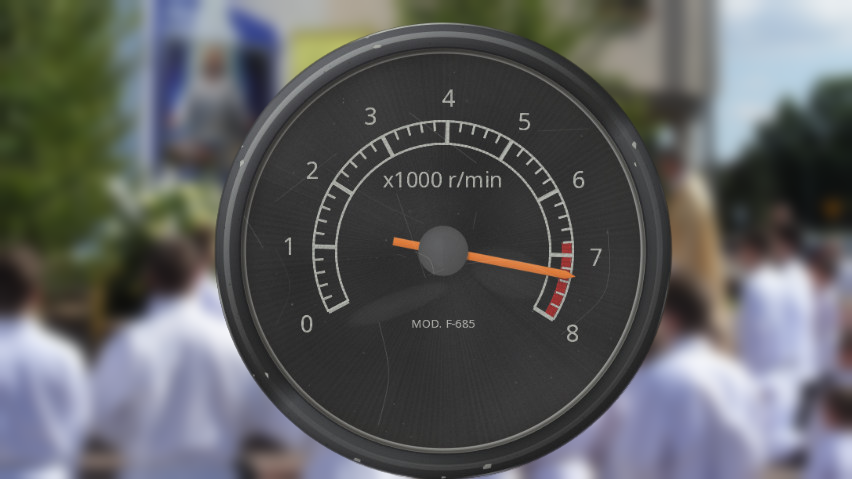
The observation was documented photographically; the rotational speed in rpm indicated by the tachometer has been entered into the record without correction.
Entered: 7300 rpm
